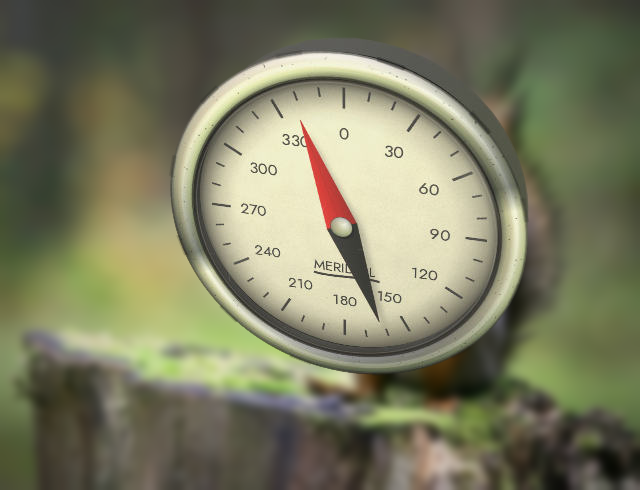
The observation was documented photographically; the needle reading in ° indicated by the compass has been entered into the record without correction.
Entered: 340 °
